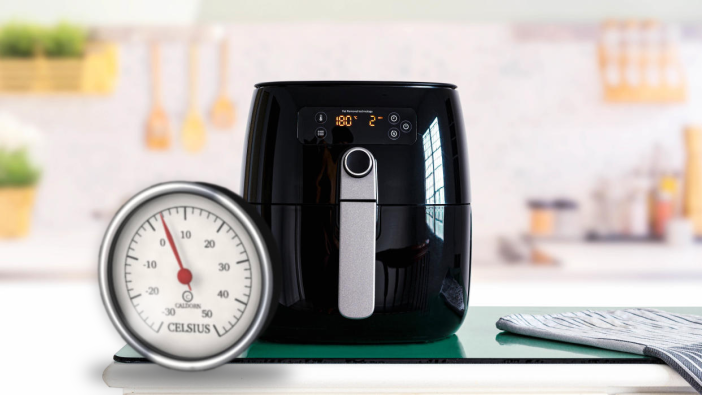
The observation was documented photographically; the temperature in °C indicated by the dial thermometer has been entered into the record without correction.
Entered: 4 °C
